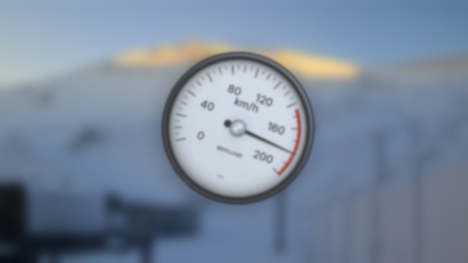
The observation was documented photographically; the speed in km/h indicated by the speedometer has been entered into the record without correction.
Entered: 180 km/h
